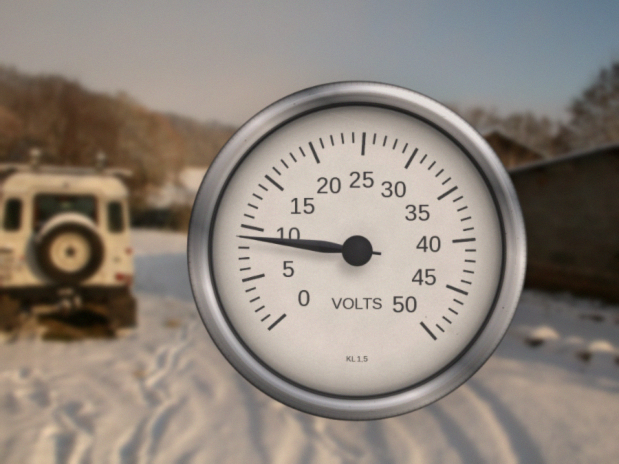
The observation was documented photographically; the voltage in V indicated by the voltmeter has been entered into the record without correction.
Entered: 9 V
